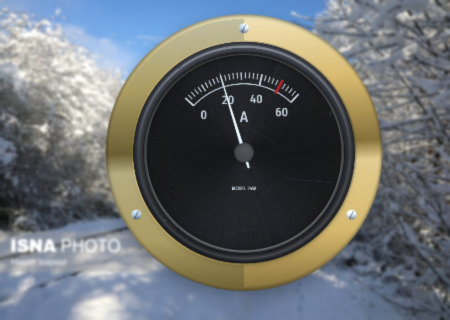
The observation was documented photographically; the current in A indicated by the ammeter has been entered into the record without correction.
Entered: 20 A
